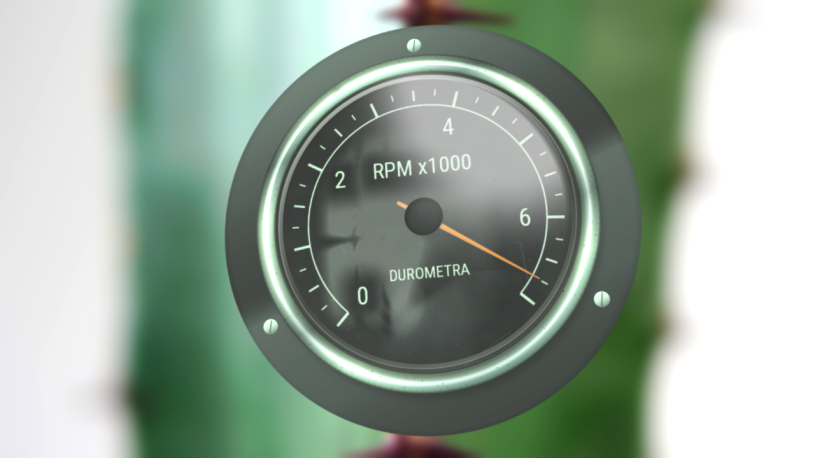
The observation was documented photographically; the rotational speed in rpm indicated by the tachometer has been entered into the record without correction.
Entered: 6750 rpm
